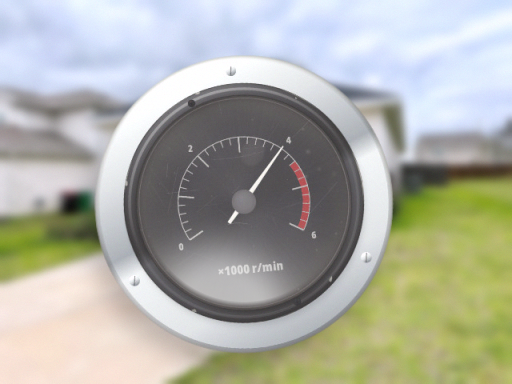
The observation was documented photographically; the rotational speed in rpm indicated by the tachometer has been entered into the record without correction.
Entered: 4000 rpm
